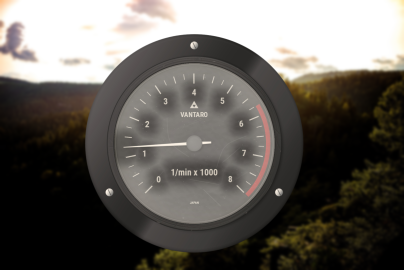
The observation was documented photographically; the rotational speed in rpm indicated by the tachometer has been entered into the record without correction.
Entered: 1250 rpm
